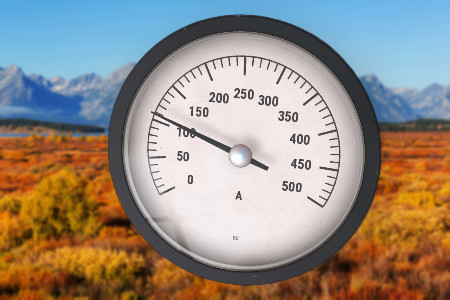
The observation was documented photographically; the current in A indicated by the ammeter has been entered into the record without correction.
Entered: 110 A
